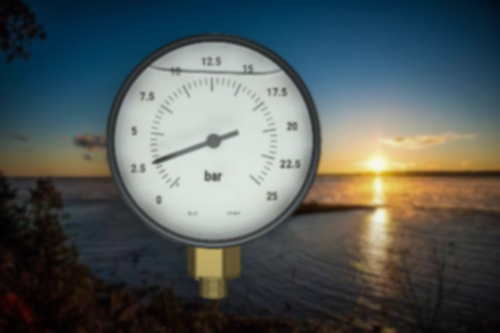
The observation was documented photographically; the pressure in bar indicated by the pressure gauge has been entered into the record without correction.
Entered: 2.5 bar
